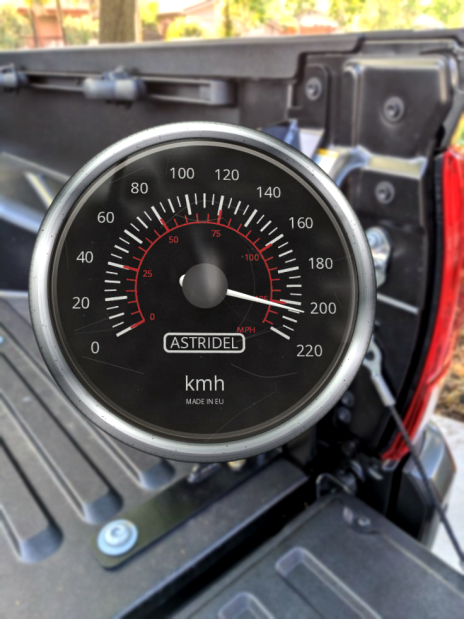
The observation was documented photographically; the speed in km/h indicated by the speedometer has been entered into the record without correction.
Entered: 205 km/h
